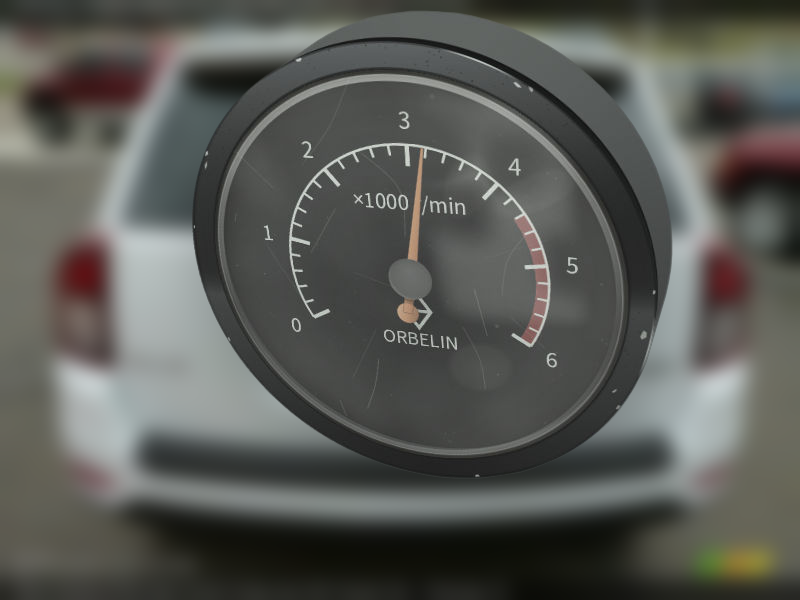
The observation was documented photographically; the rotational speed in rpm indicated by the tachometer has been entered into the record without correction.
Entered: 3200 rpm
